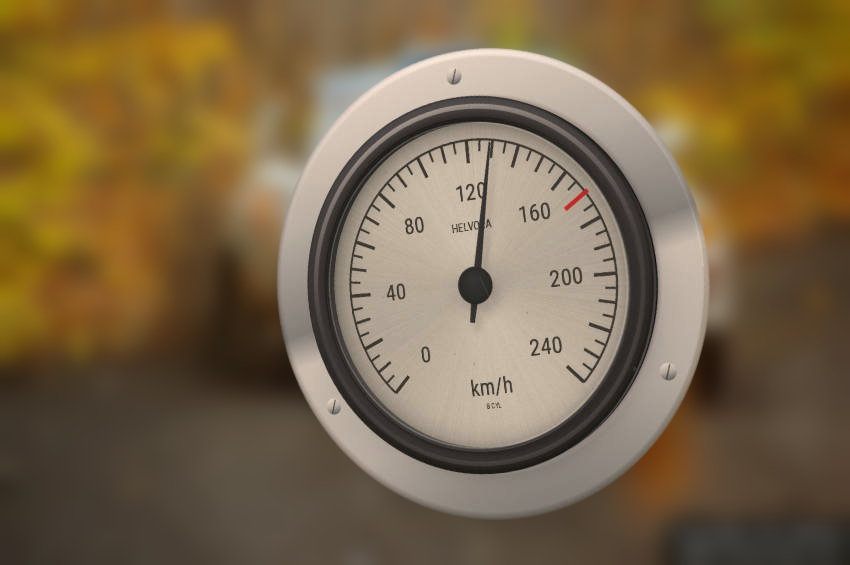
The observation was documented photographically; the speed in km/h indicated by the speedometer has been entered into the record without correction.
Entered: 130 km/h
